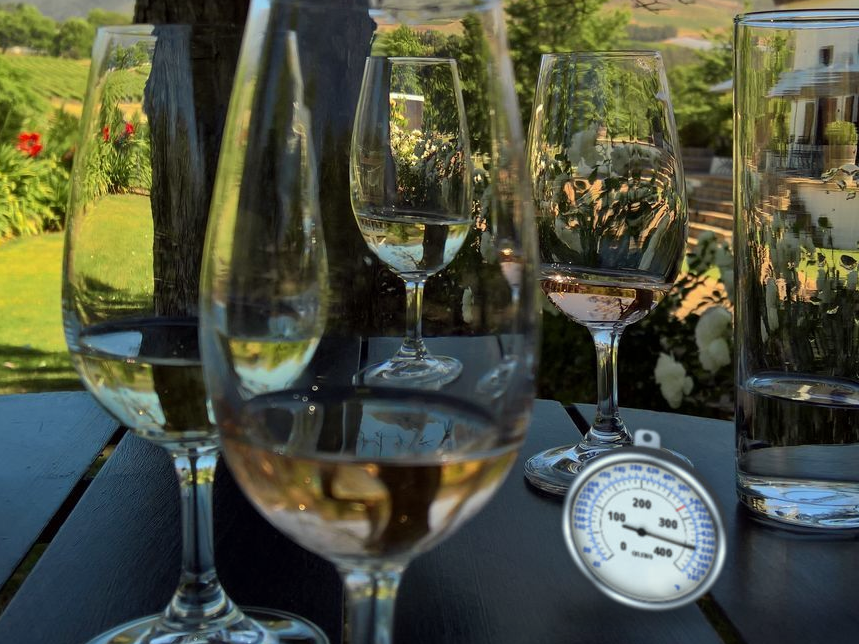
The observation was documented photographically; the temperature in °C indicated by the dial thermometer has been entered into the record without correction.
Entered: 350 °C
